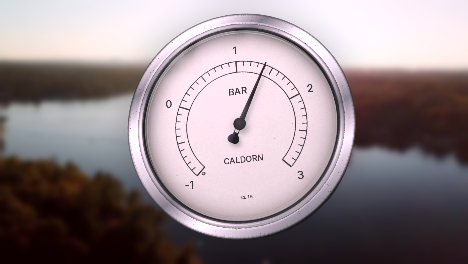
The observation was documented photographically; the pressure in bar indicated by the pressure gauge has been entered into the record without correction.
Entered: 1.4 bar
